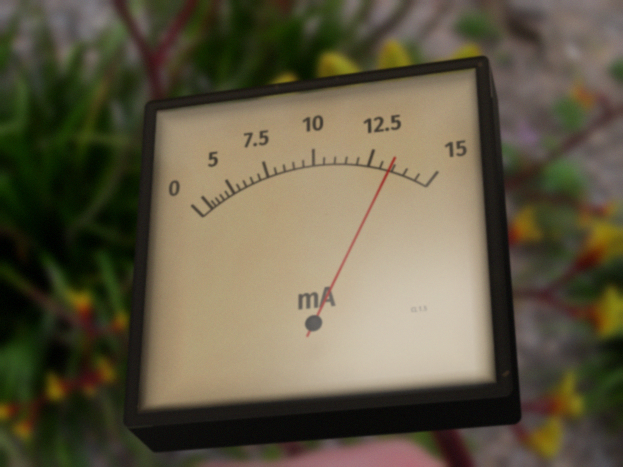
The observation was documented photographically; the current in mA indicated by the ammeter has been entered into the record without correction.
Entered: 13.5 mA
